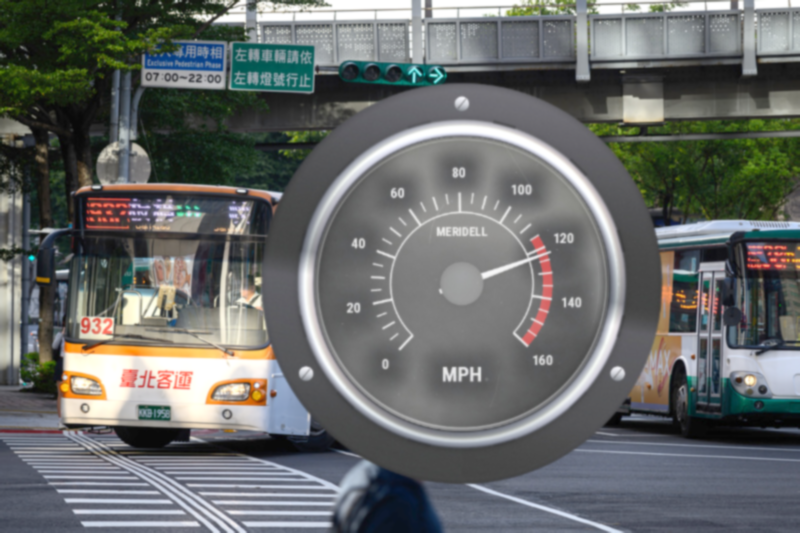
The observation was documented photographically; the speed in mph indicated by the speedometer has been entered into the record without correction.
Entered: 122.5 mph
